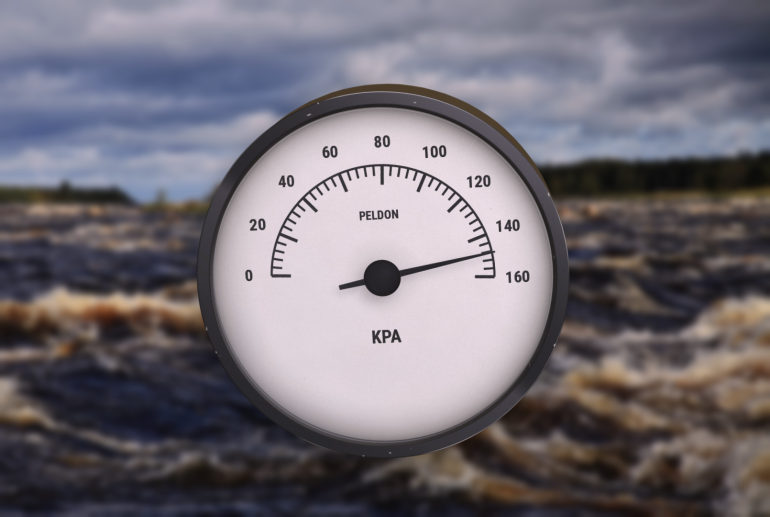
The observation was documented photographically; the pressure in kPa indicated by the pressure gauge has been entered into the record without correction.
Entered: 148 kPa
